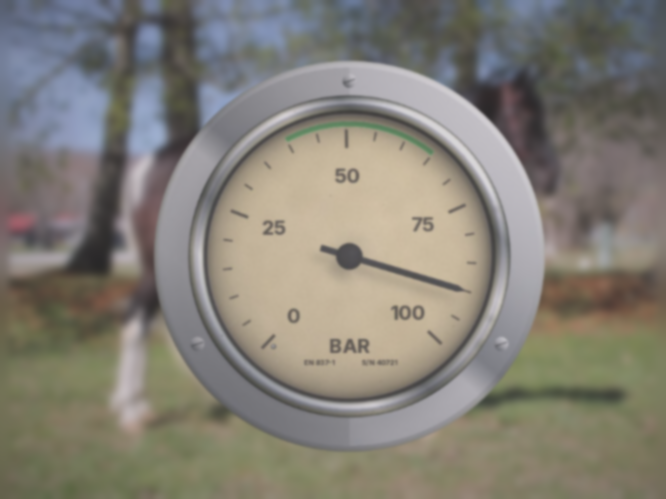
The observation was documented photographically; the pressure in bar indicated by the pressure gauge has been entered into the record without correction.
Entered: 90 bar
